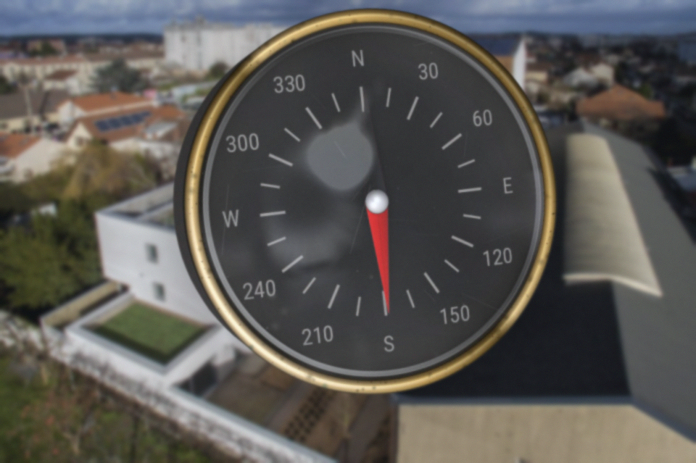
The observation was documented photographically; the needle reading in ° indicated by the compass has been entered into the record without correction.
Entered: 180 °
